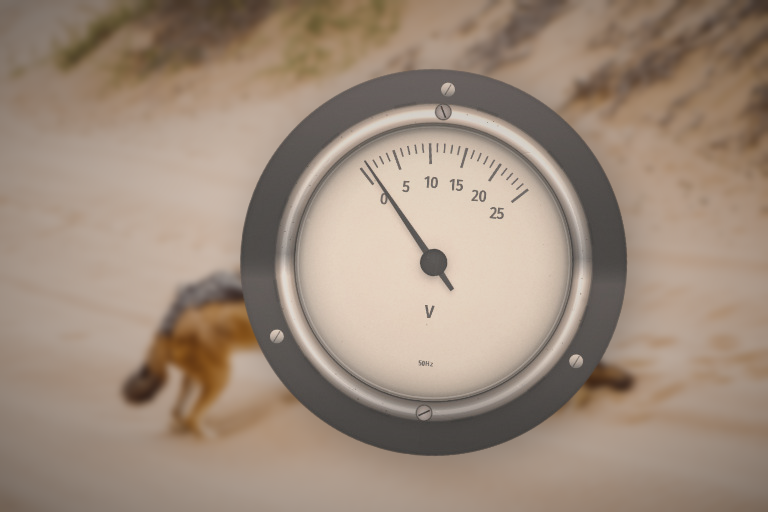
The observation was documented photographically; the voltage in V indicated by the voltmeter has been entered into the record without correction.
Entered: 1 V
